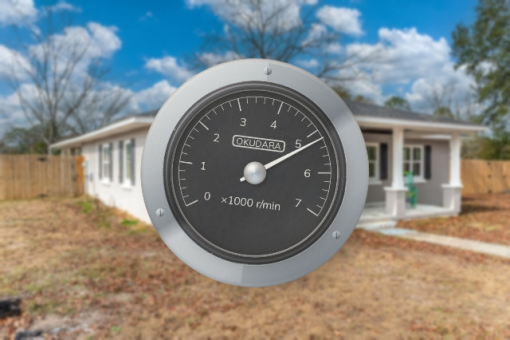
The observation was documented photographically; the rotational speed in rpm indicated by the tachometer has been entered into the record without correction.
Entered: 5200 rpm
